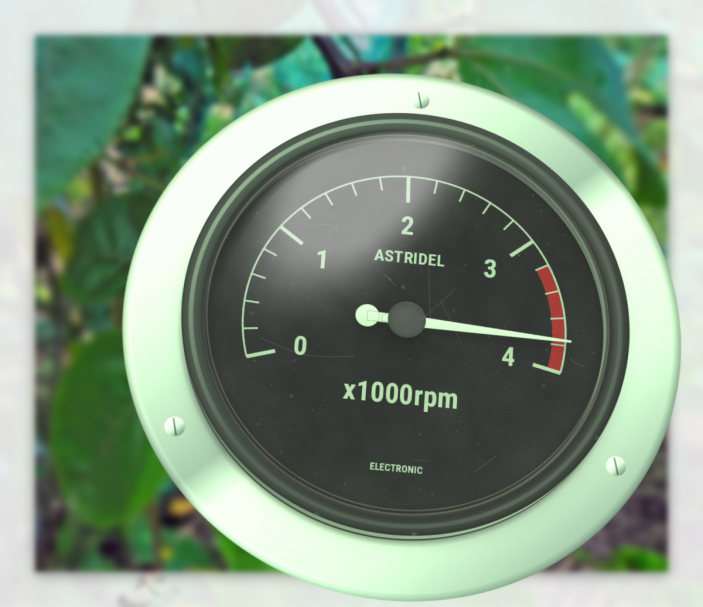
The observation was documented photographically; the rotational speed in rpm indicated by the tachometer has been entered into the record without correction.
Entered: 3800 rpm
